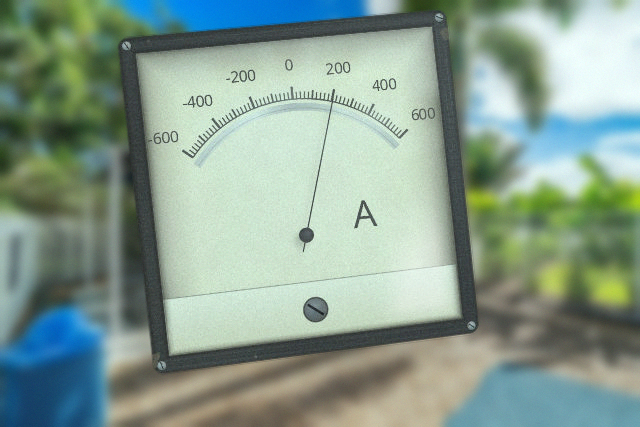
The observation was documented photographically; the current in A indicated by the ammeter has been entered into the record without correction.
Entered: 200 A
